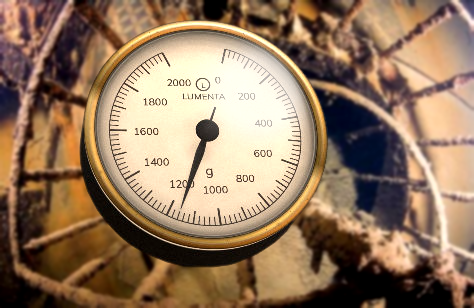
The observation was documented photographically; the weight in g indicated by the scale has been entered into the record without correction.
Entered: 1160 g
